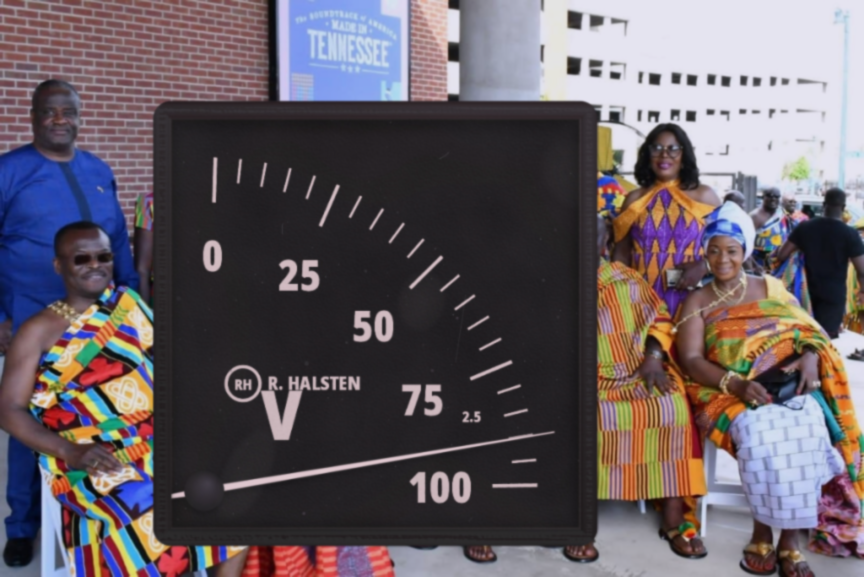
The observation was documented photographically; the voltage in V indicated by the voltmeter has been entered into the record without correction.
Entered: 90 V
